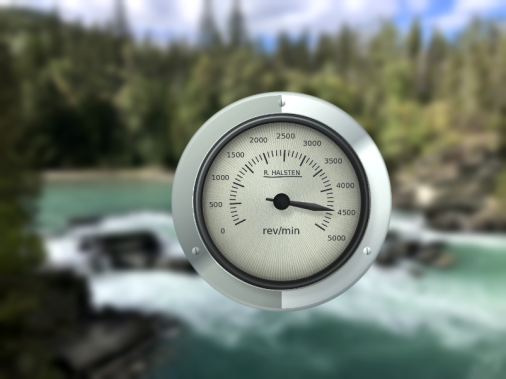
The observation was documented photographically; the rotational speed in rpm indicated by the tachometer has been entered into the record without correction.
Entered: 4500 rpm
